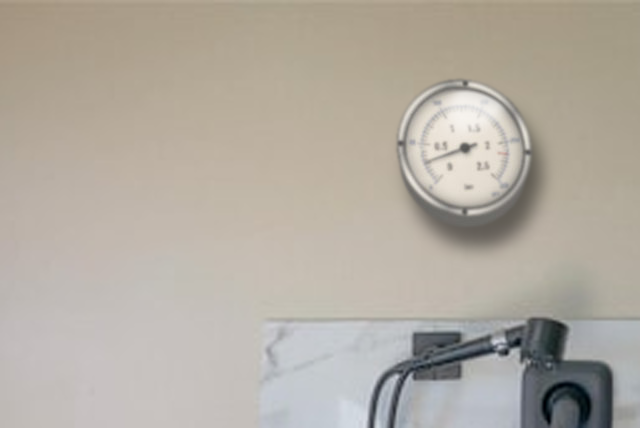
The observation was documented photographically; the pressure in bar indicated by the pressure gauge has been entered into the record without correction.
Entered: 0.25 bar
